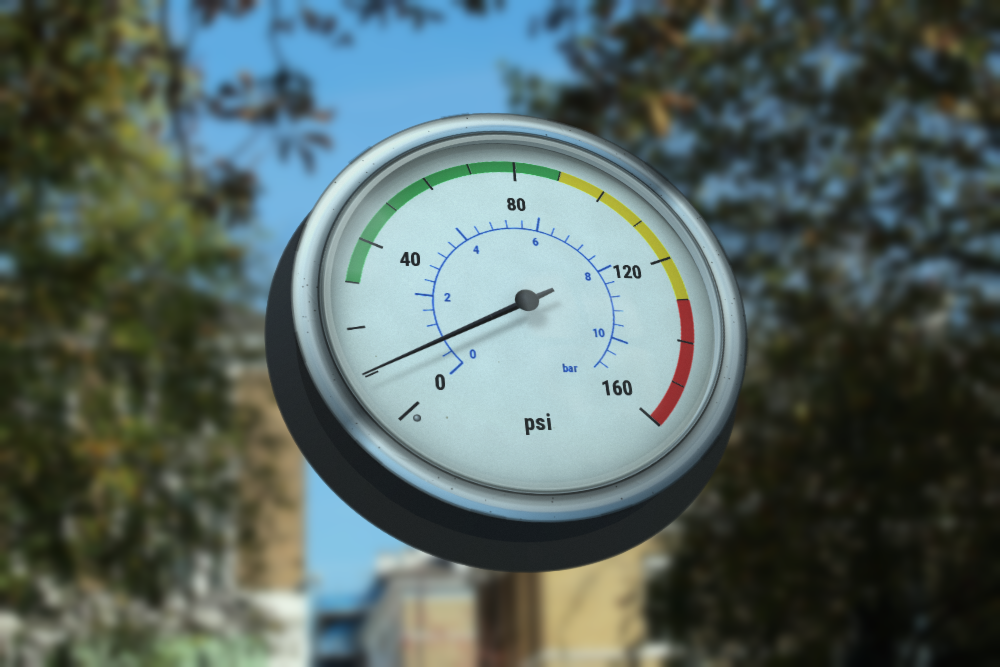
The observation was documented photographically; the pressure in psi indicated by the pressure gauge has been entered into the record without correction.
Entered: 10 psi
